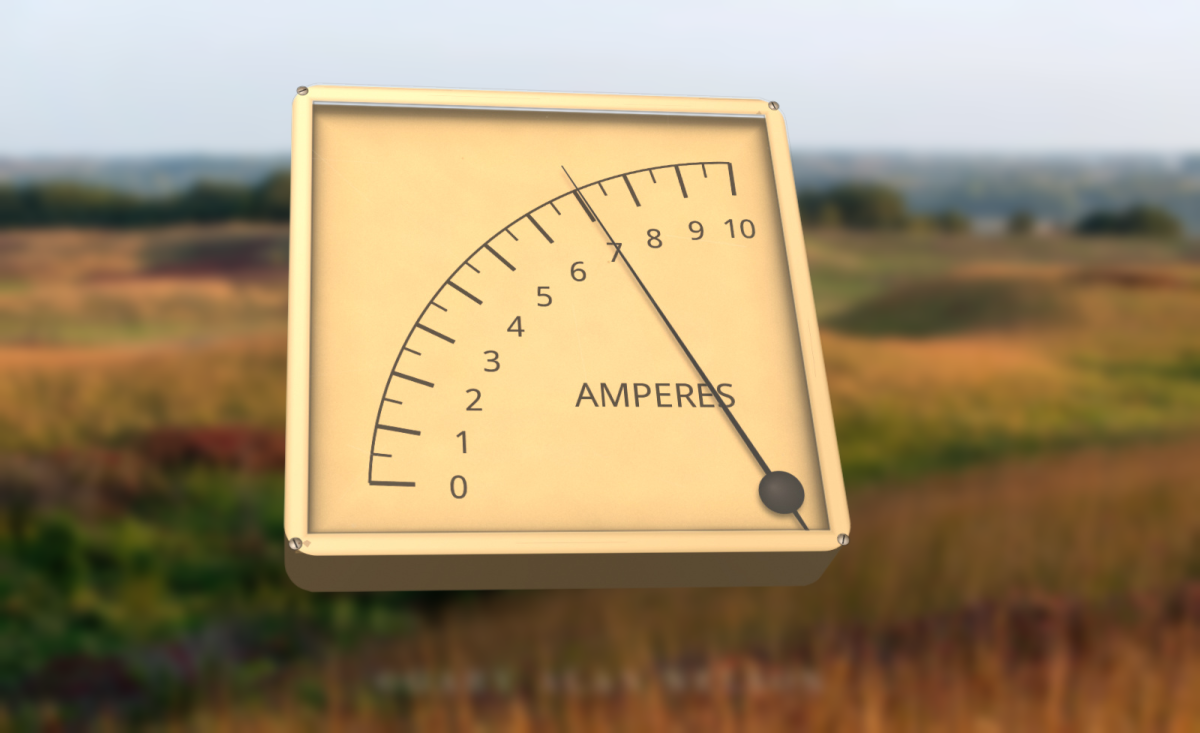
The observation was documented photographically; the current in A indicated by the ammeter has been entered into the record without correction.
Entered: 7 A
